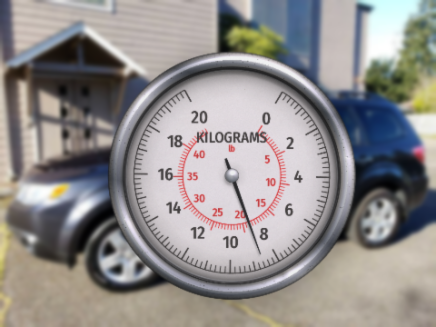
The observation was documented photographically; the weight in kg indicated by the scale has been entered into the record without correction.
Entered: 8.6 kg
